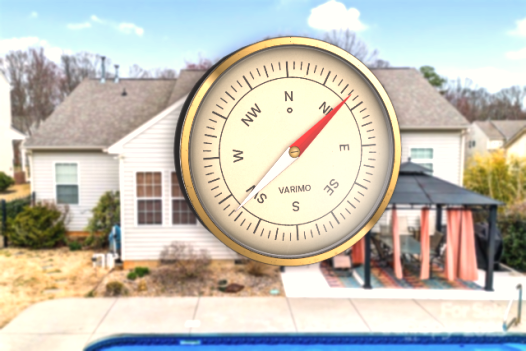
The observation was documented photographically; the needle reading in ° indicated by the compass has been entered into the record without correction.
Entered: 50 °
